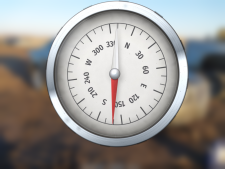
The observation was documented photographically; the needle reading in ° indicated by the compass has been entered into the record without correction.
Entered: 160 °
